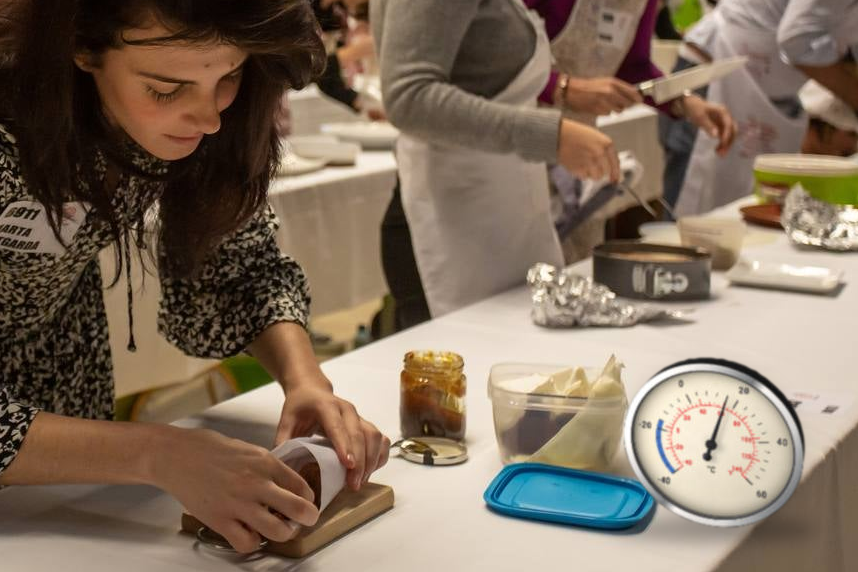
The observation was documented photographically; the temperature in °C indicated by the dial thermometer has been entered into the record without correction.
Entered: 16 °C
